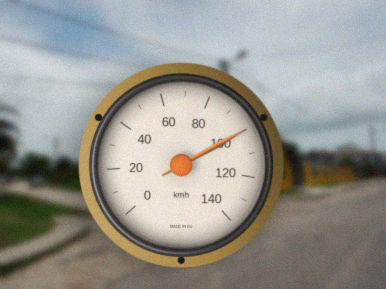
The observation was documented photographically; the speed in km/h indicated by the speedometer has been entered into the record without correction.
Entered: 100 km/h
